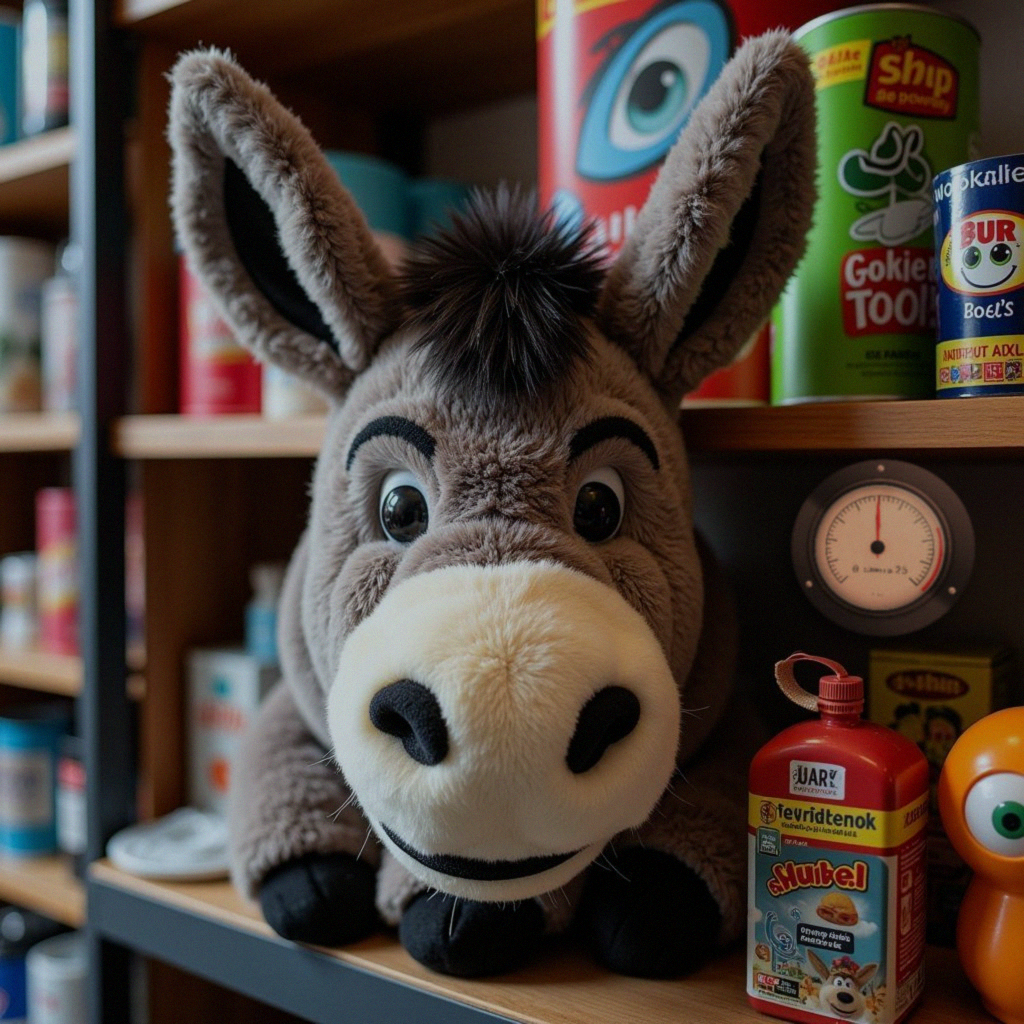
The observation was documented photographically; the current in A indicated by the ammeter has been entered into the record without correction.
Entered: 12.5 A
